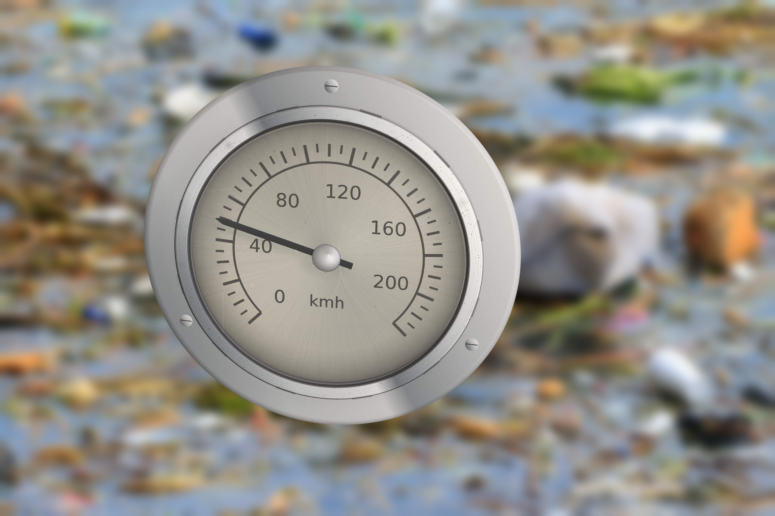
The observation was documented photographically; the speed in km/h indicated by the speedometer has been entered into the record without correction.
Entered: 50 km/h
